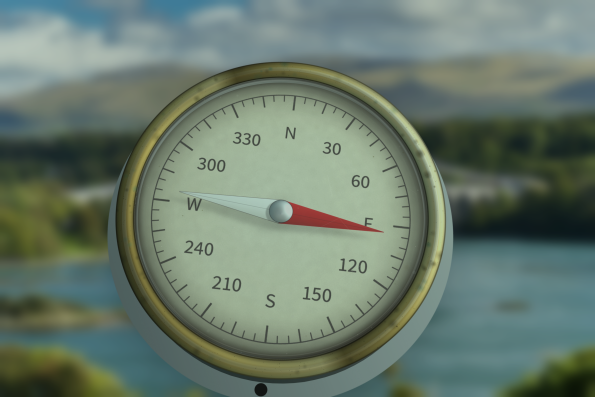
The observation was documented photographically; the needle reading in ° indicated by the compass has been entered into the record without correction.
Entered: 95 °
